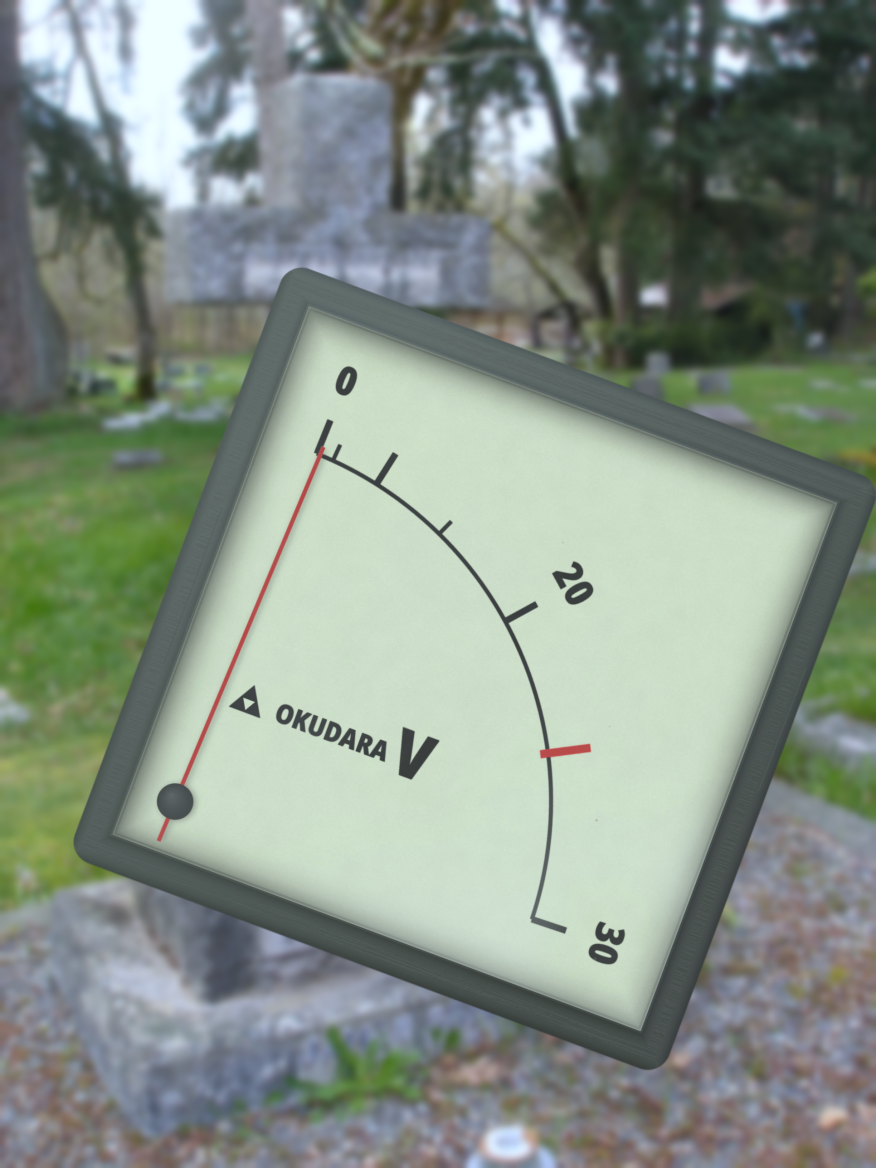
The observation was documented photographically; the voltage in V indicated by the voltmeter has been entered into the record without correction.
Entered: 2.5 V
